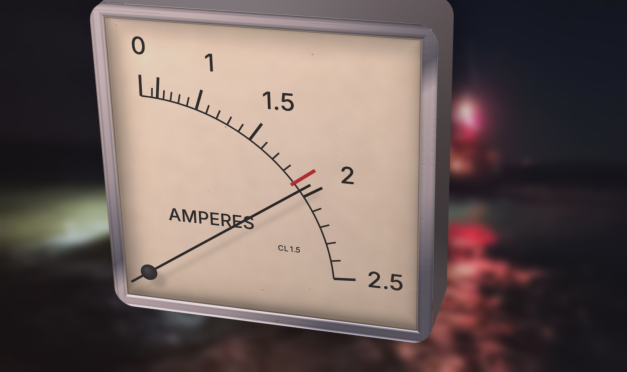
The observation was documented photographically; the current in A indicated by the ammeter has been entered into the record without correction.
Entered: 1.95 A
